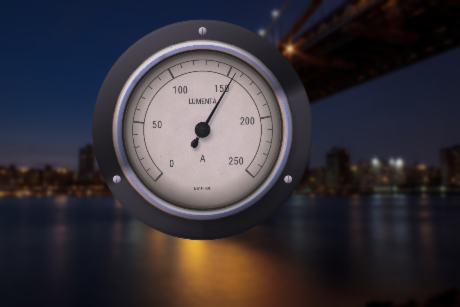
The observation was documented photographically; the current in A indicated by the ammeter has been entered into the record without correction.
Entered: 155 A
